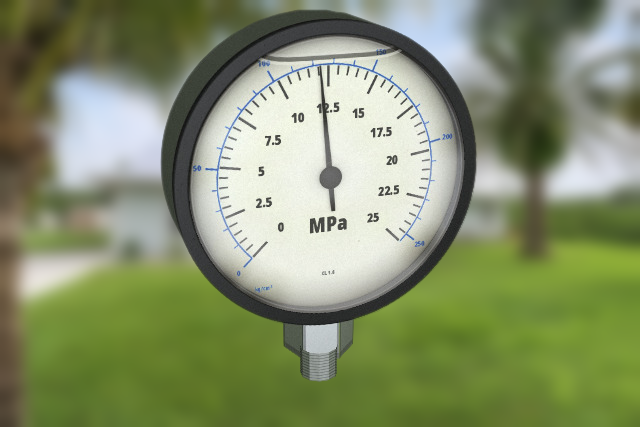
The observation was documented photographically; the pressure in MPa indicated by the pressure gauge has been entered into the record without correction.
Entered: 12 MPa
